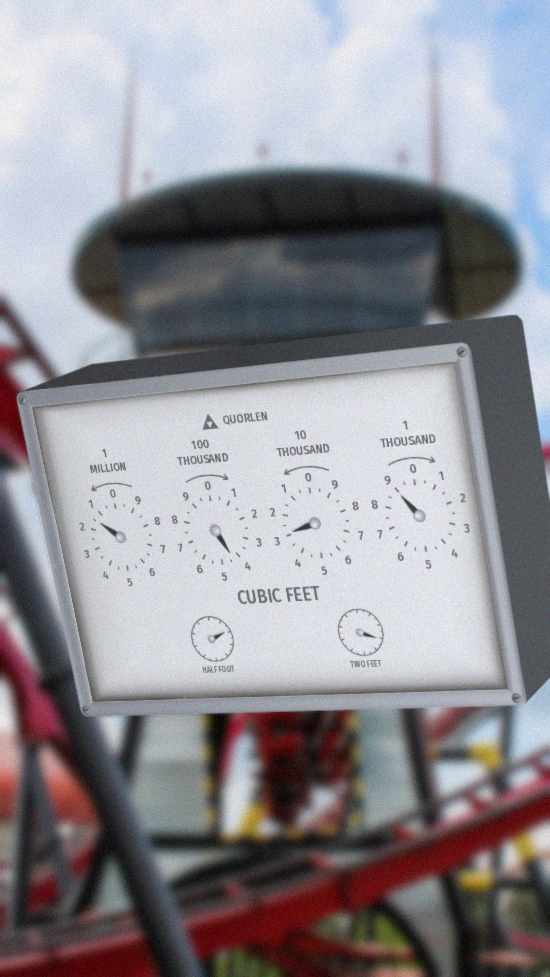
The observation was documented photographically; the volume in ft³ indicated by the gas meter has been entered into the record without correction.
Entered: 142900 ft³
